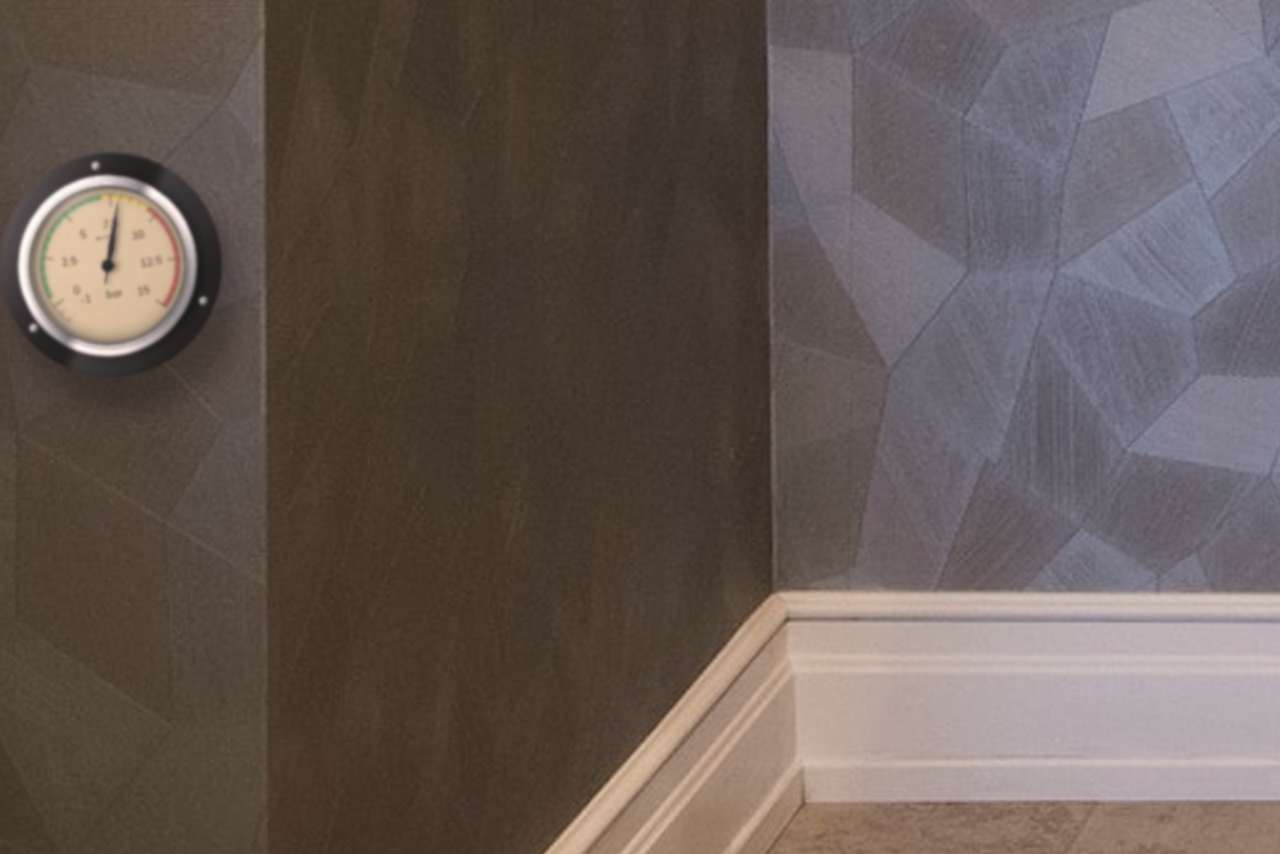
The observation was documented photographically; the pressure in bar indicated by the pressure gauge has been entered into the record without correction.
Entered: 8 bar
